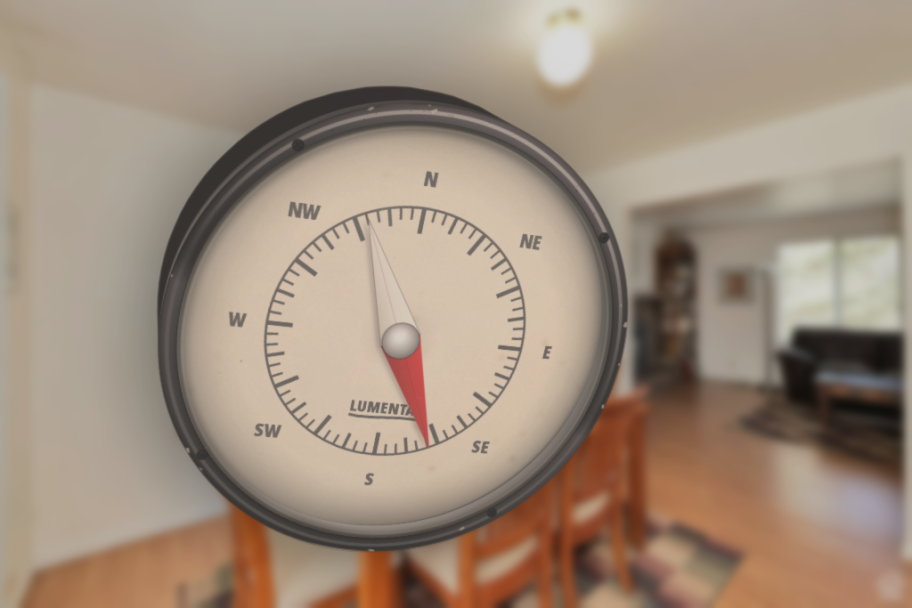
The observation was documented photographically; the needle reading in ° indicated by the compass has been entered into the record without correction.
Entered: 155 °
